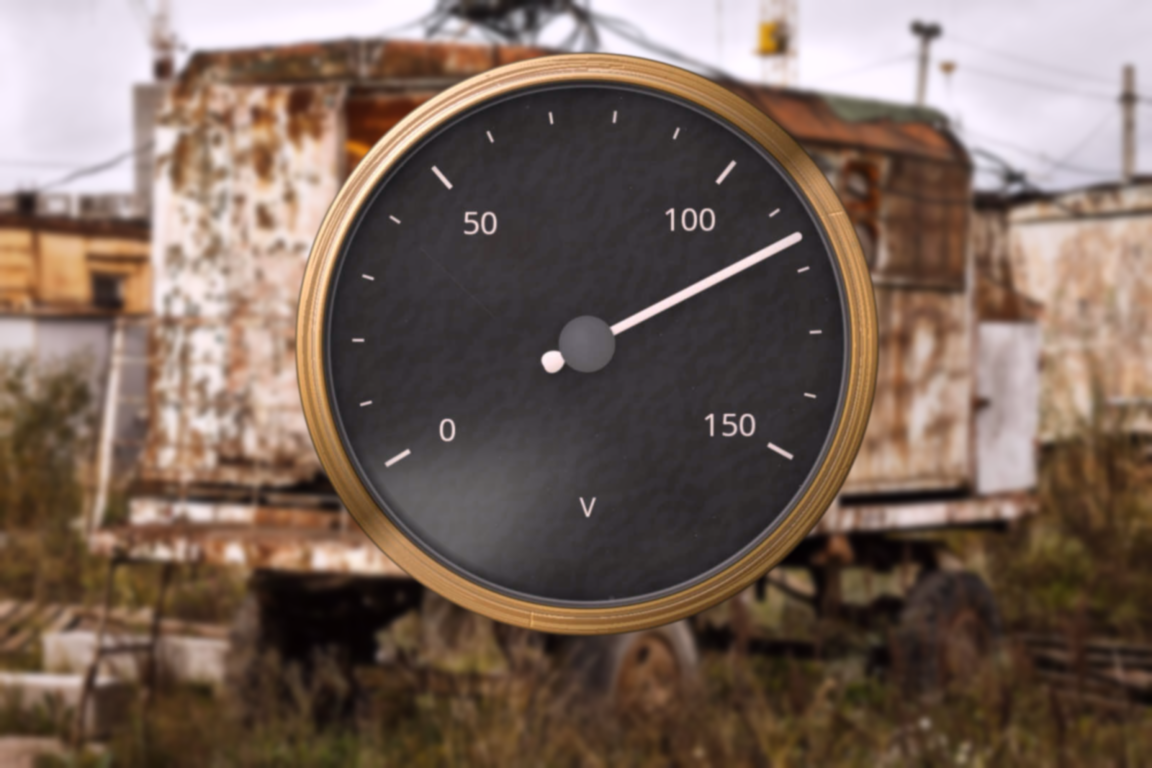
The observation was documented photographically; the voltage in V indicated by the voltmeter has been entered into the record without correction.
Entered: 115 V
